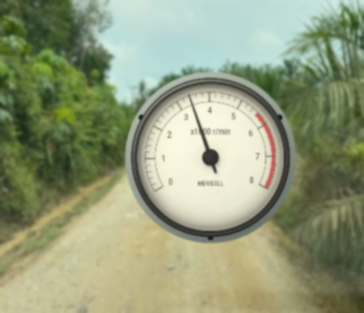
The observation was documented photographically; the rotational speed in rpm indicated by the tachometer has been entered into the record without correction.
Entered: 3400 rpm
